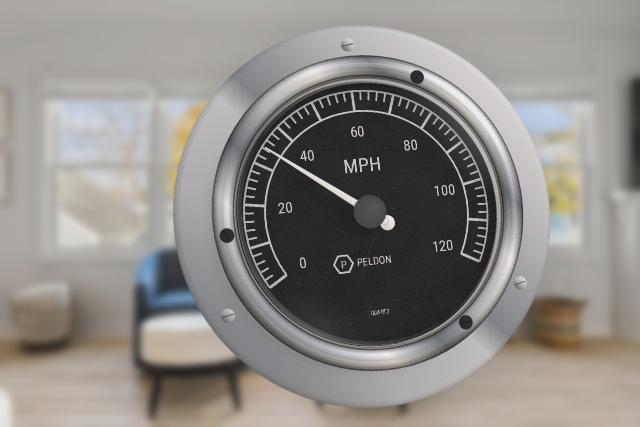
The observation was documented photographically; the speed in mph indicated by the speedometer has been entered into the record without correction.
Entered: 34 mph
